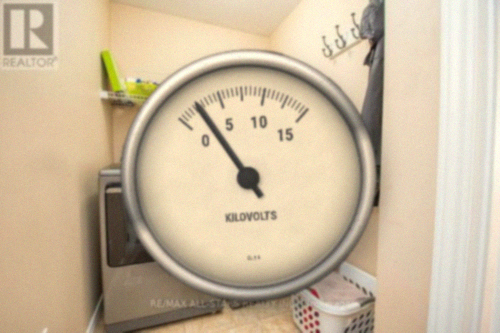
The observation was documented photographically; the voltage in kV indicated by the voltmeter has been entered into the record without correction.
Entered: 2.5 kV
